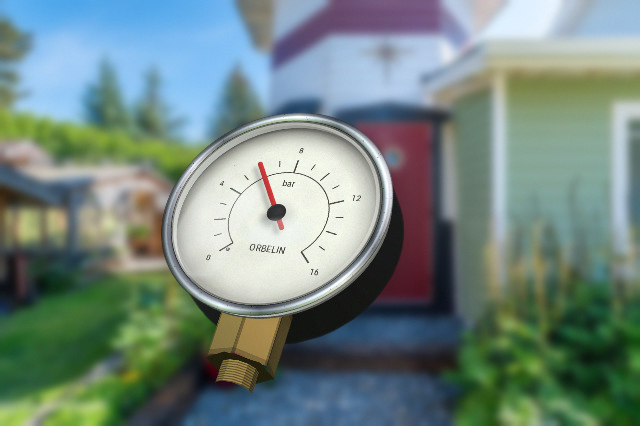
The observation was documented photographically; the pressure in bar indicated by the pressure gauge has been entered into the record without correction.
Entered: 6 bar
